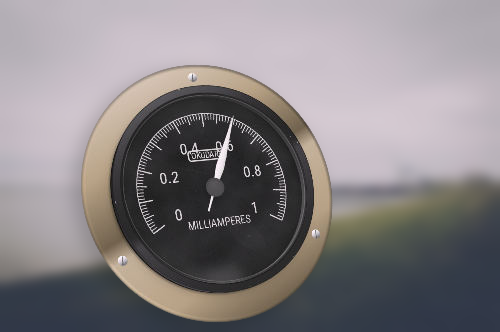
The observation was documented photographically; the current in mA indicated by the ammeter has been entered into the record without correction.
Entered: 0.6 mA
